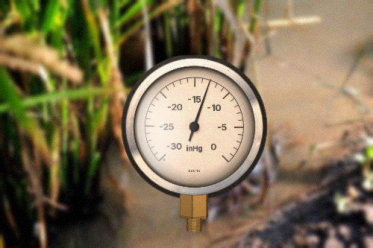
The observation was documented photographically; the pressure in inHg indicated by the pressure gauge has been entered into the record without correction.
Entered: -13 inHg
